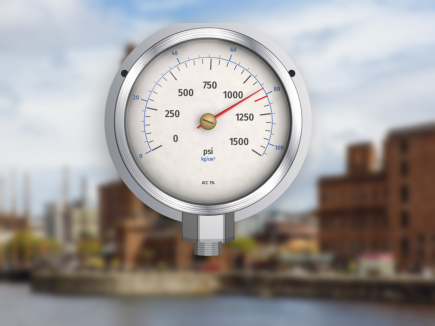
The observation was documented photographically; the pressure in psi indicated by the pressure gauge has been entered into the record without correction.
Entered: 1100 psi
